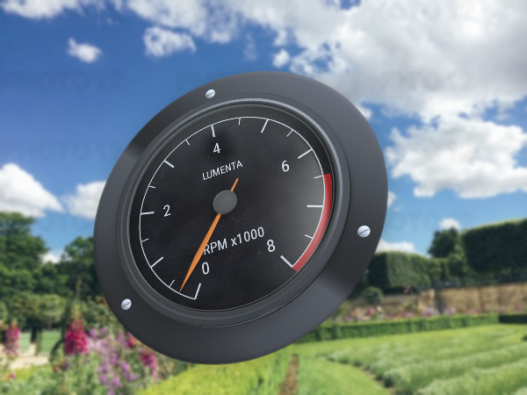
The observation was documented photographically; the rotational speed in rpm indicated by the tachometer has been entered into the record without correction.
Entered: 250 rpm
